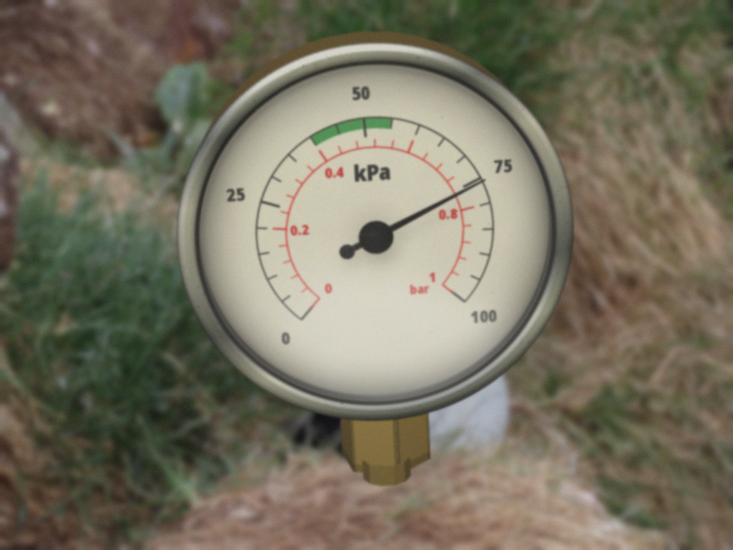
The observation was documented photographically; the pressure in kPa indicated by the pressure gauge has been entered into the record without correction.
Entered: 75 kPa
